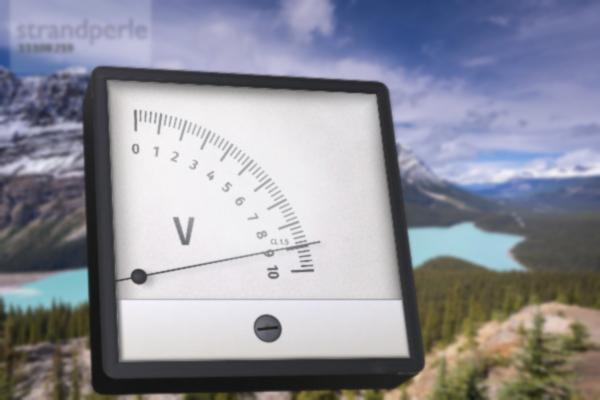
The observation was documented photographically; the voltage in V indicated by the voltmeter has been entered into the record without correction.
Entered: 9 V
